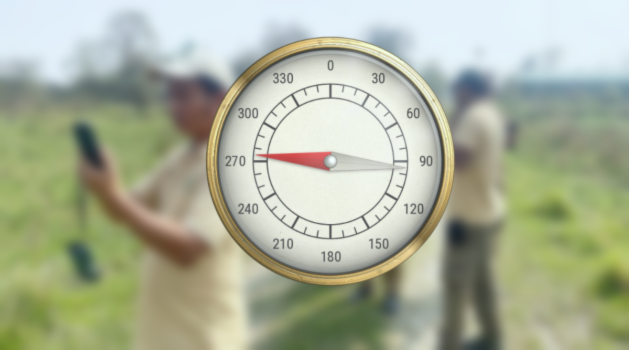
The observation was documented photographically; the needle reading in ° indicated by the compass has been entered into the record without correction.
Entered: 275 °
